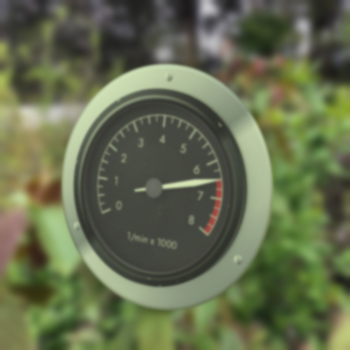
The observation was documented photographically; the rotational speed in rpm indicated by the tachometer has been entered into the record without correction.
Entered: 6500 rpm
